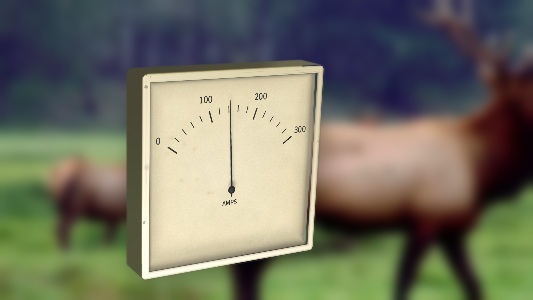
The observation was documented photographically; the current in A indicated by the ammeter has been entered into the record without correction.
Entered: 140 A
